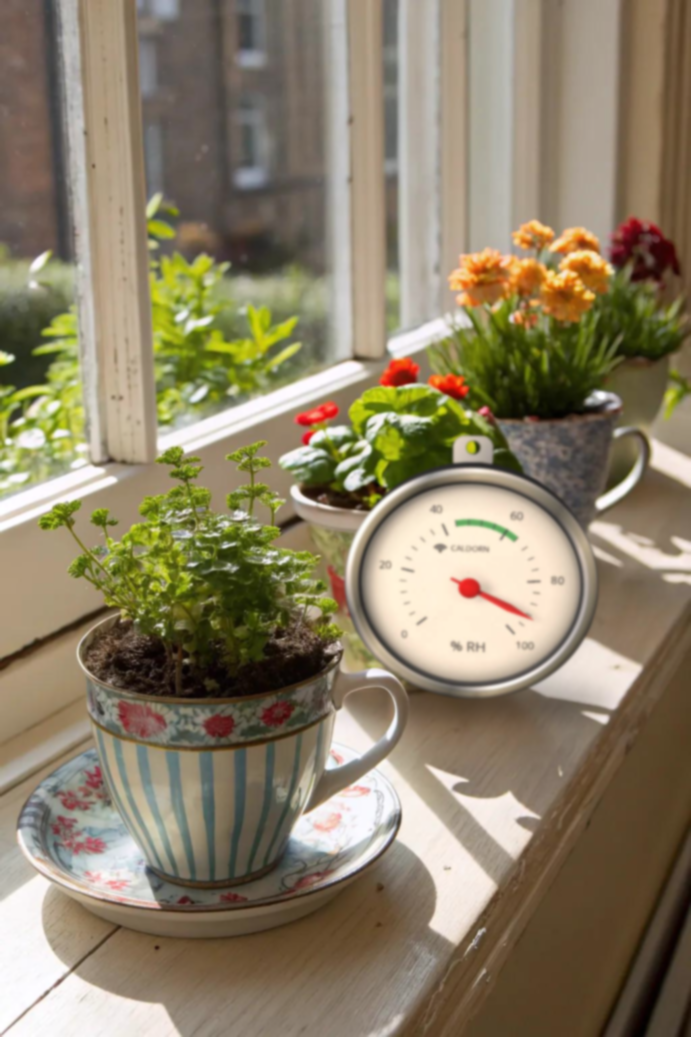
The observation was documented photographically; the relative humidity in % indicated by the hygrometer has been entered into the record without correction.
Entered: 92 %
